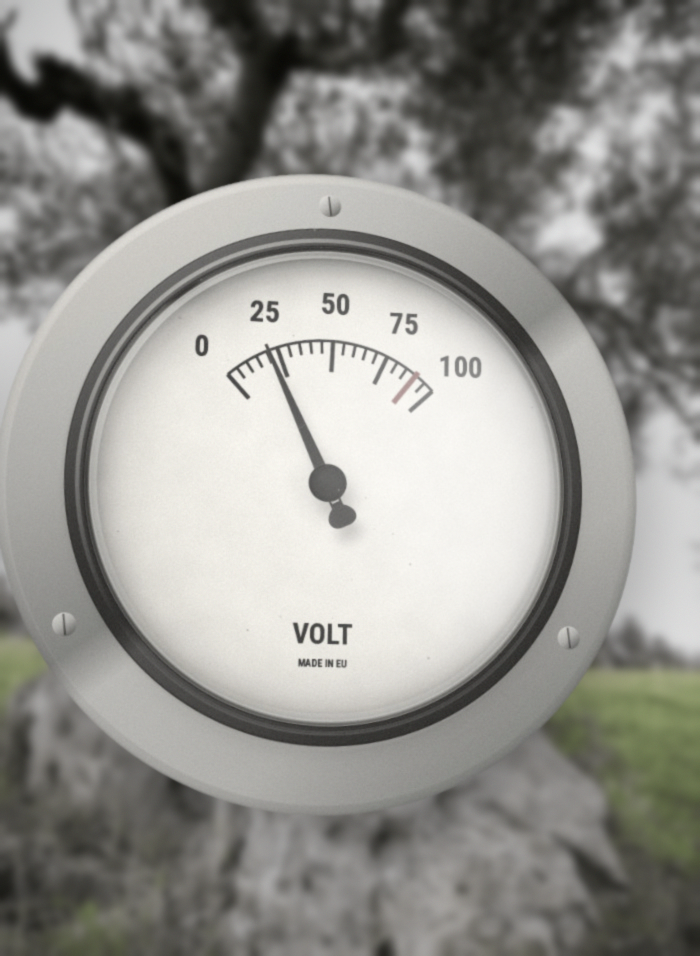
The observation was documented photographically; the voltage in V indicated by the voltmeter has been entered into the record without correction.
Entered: 20 V
